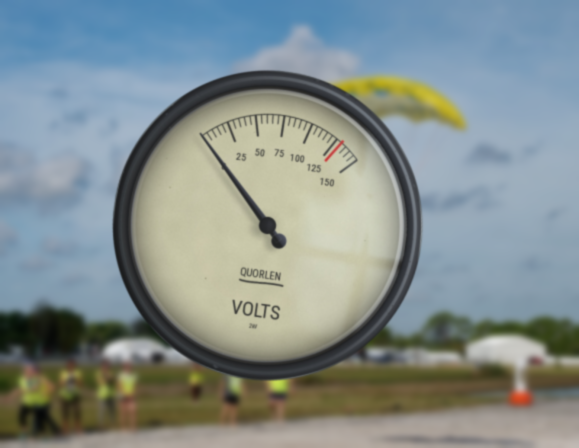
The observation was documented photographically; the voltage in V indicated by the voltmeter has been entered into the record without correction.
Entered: 0 V
